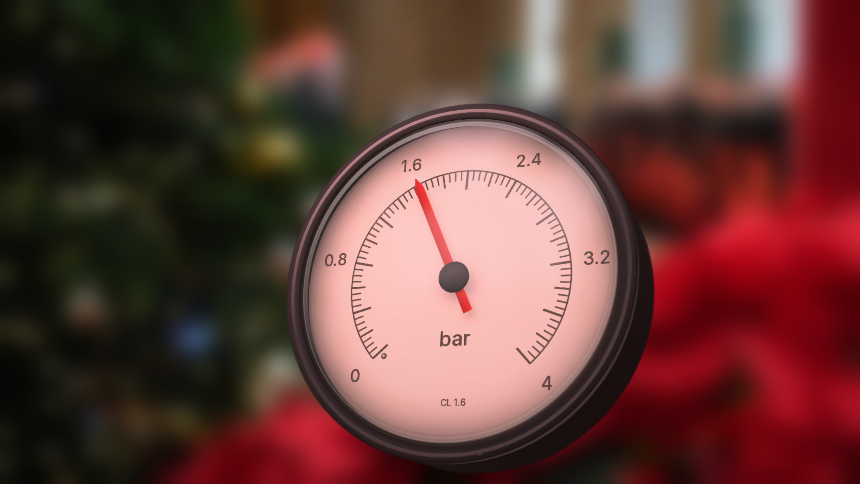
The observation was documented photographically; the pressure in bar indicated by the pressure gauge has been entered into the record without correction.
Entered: 1.6 bar
